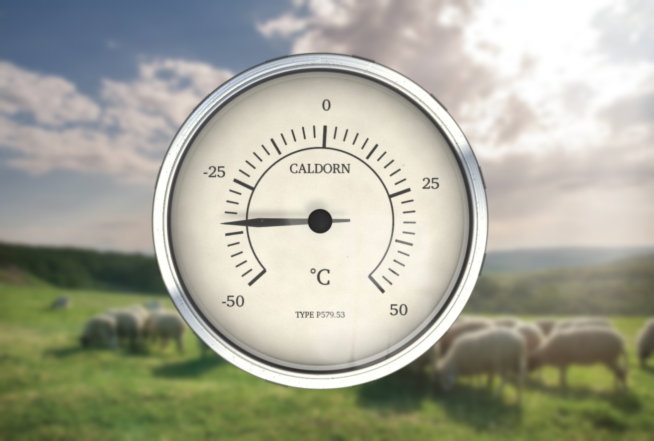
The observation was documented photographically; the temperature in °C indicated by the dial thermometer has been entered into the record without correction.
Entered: -35 °C
